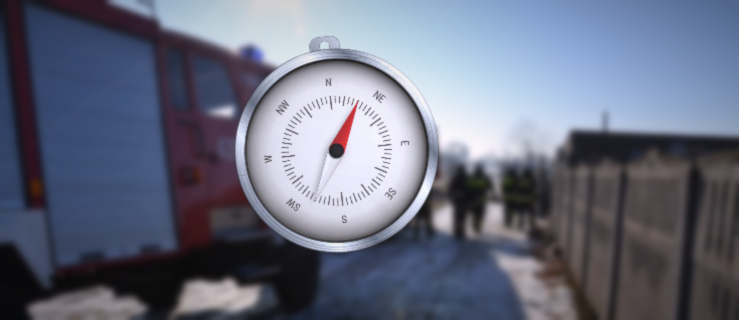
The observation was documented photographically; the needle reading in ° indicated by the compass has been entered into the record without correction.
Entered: 30 °
